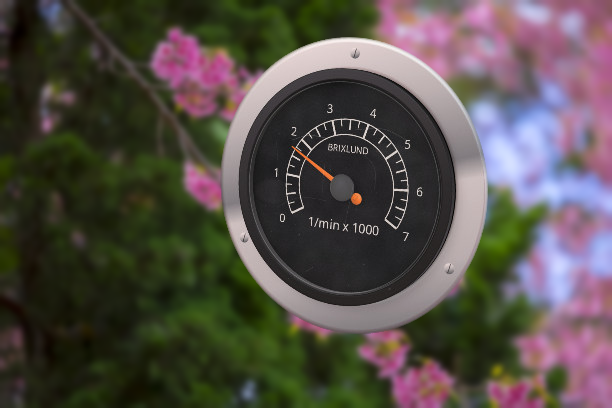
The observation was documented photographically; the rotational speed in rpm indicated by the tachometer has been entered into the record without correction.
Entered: 1750 rpm
